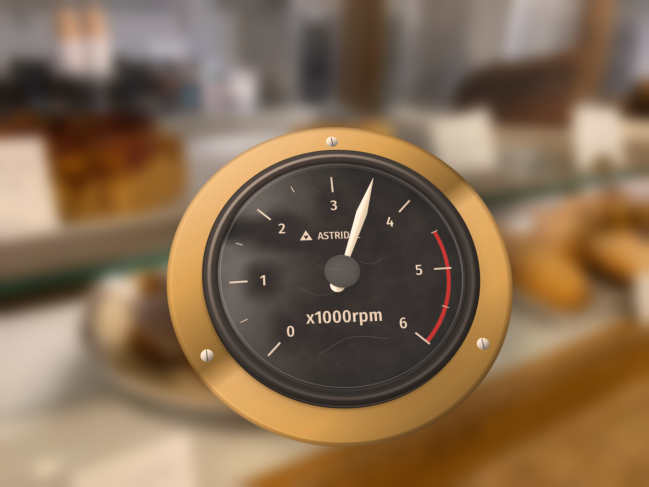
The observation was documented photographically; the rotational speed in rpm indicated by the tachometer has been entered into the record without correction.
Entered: 3500 rpm
